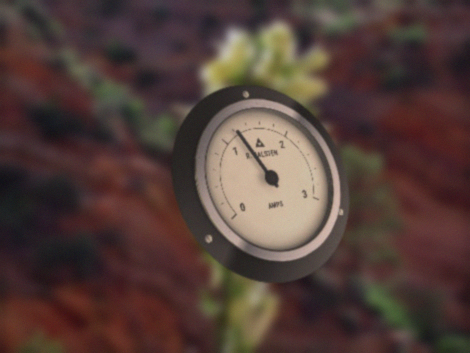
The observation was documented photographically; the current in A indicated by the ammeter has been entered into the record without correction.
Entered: 1.2 A
